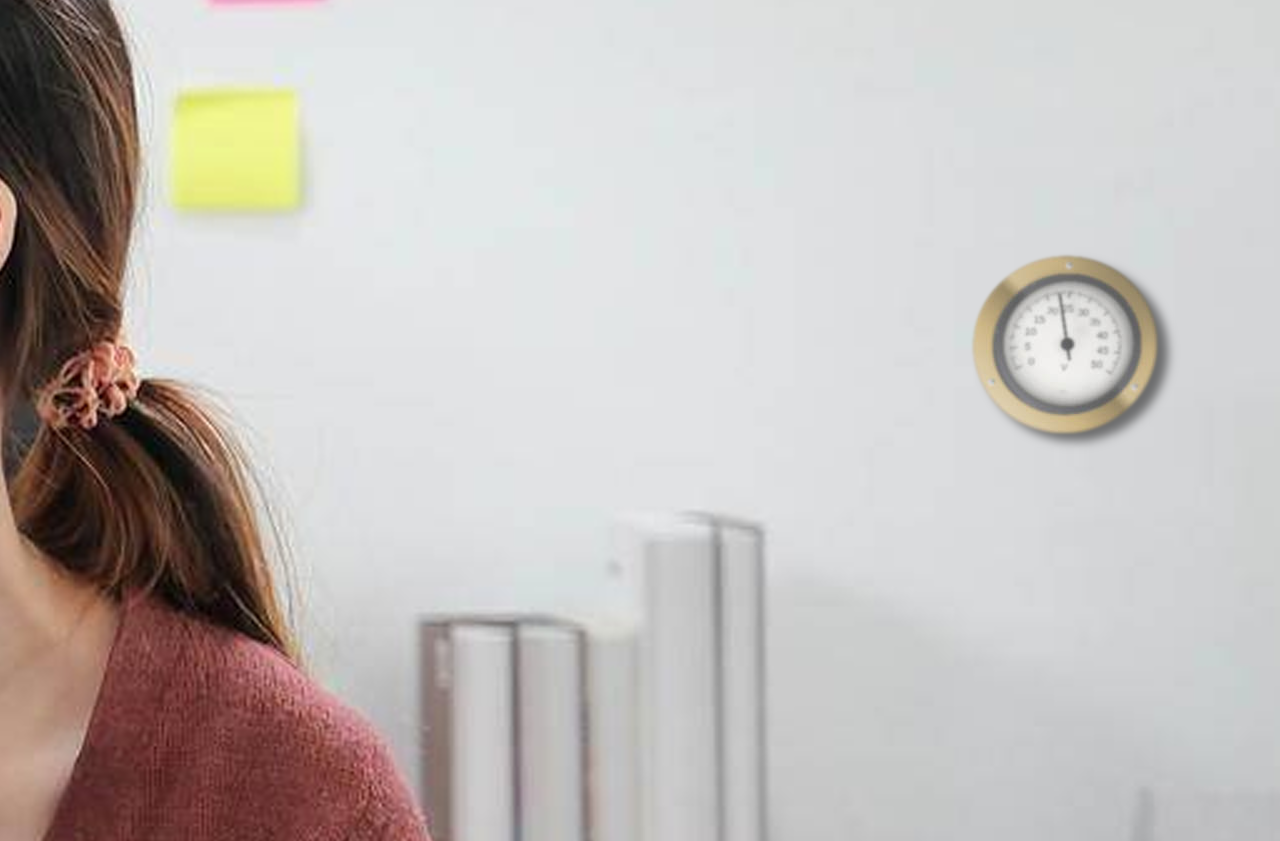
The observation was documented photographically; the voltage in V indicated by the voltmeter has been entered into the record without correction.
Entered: 22.5 V
